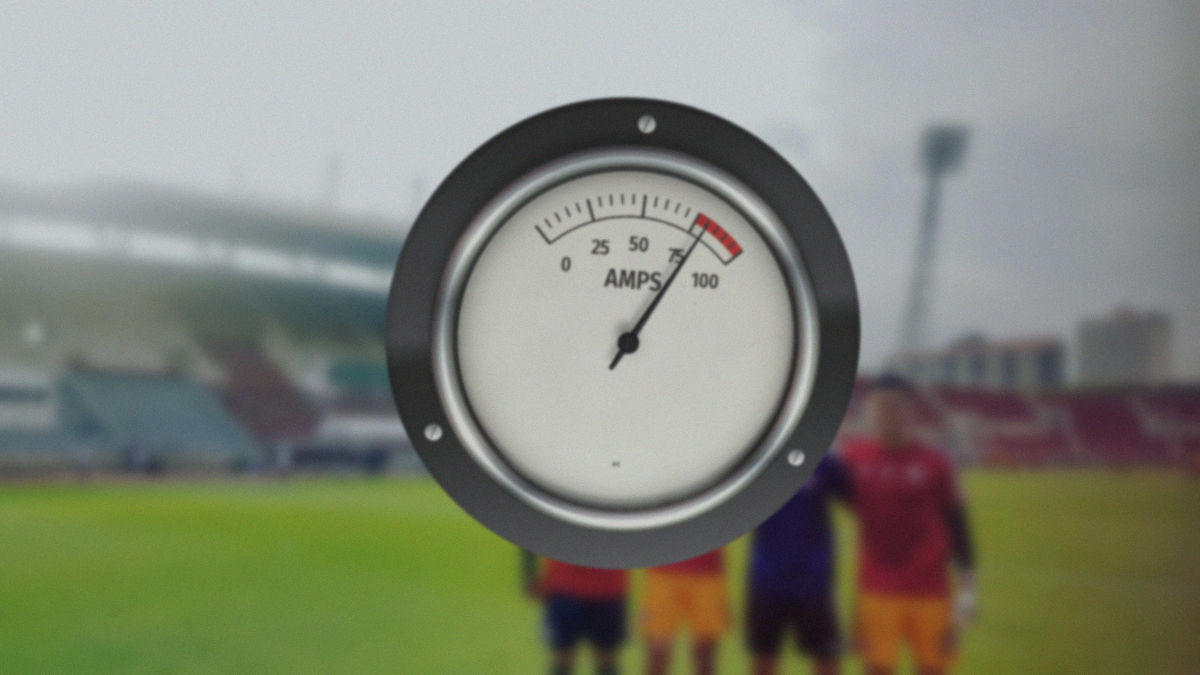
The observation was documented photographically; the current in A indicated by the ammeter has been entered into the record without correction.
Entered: 80 A
